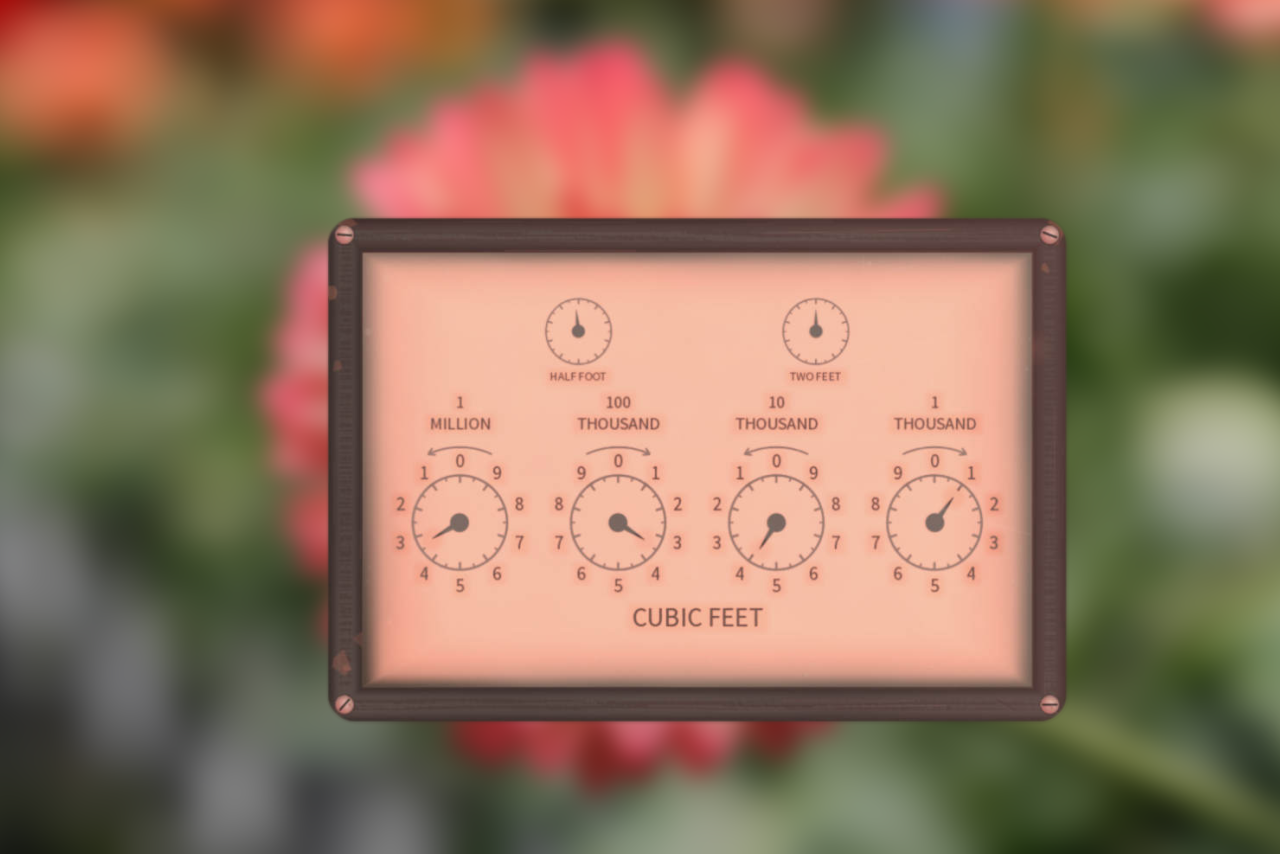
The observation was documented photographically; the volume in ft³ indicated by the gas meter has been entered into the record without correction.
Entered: 334100 ft³
